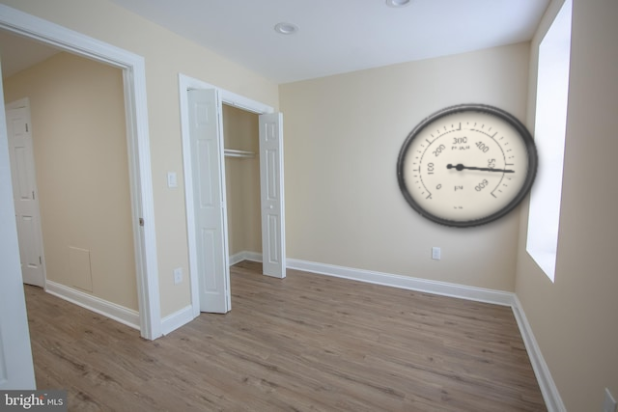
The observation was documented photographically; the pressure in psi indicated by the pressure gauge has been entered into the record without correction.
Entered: 520 psi
